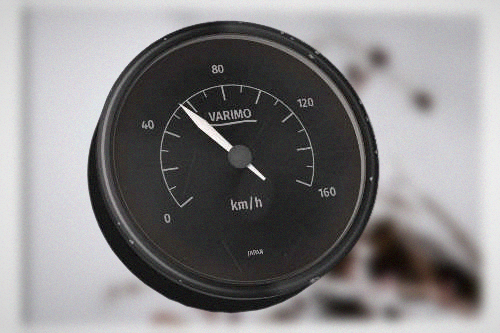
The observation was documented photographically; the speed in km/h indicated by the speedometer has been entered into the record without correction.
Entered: 55 km/h
